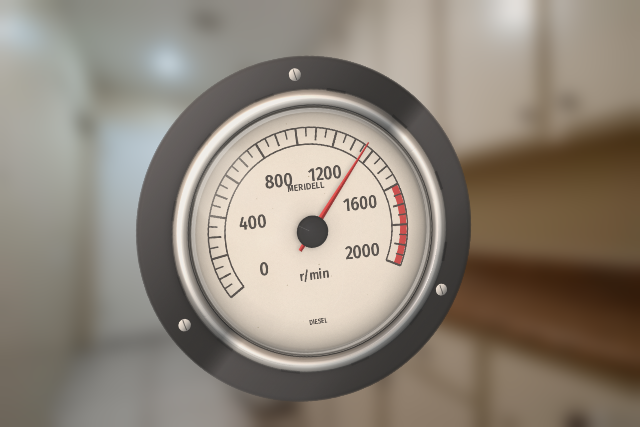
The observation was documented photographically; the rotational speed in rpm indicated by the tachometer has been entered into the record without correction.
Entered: 1350 rpm
